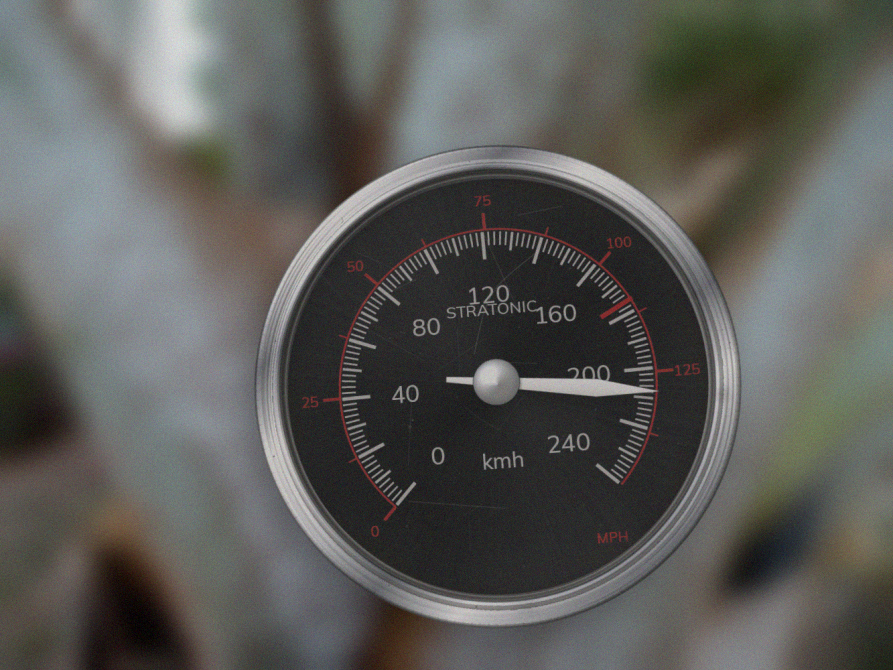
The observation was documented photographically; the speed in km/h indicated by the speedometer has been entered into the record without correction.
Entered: 208 km/h
